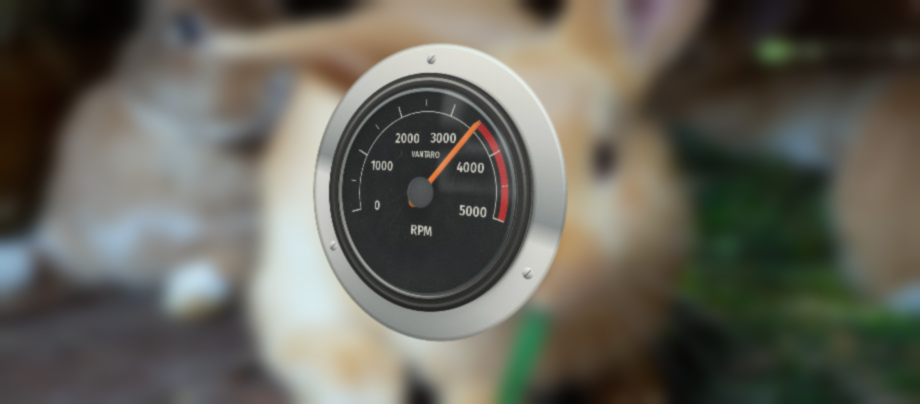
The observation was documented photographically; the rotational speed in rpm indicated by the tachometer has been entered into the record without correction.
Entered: 3500 rpm
